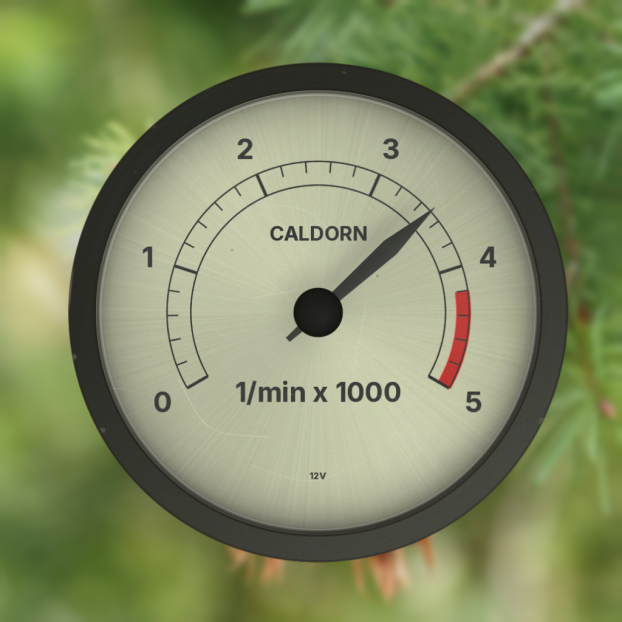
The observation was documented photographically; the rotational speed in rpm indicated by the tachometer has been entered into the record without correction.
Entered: 3500 rpm
